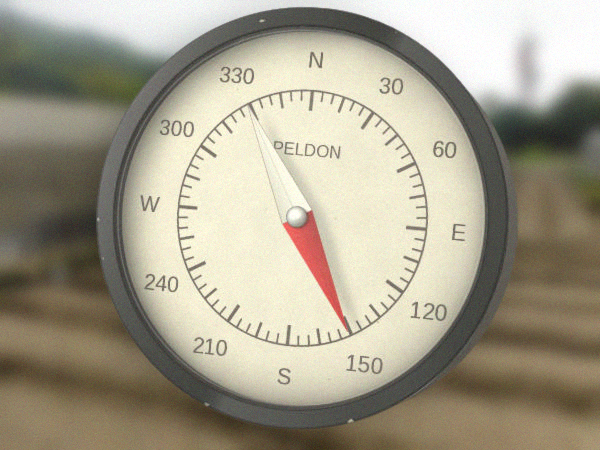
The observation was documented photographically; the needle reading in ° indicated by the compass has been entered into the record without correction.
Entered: 150 °
